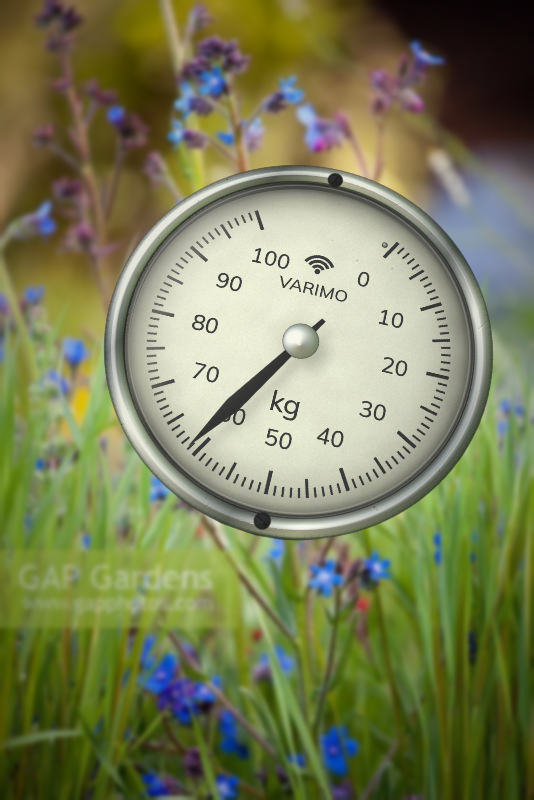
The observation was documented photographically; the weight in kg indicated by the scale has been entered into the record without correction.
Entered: 61 kg
